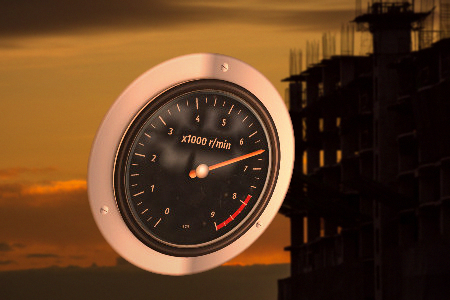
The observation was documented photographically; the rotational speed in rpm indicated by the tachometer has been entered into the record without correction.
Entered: 6500 rpm
